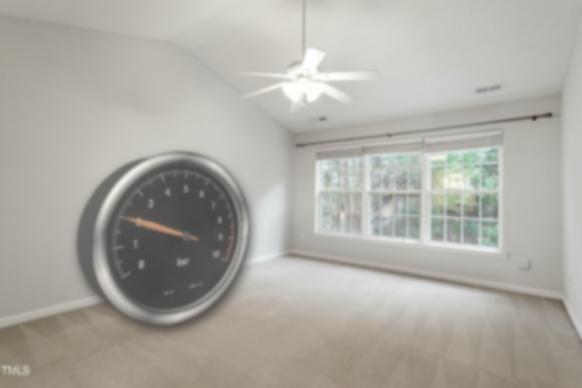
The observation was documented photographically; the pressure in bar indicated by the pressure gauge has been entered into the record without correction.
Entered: 2 bar
